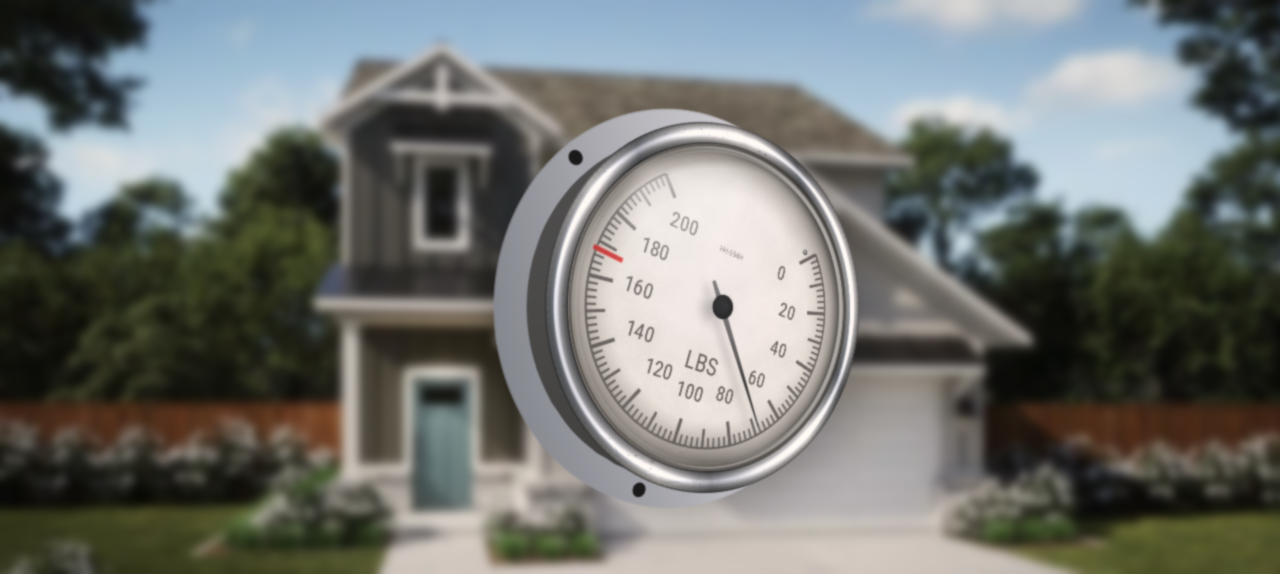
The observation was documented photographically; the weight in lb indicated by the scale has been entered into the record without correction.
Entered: 70 lb
